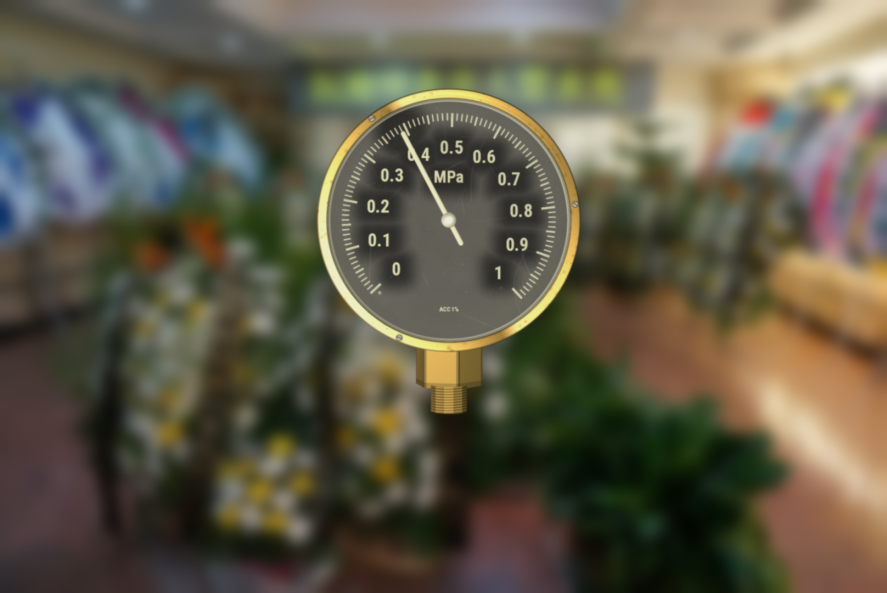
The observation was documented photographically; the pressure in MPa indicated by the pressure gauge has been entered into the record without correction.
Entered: 0.39 MPa
